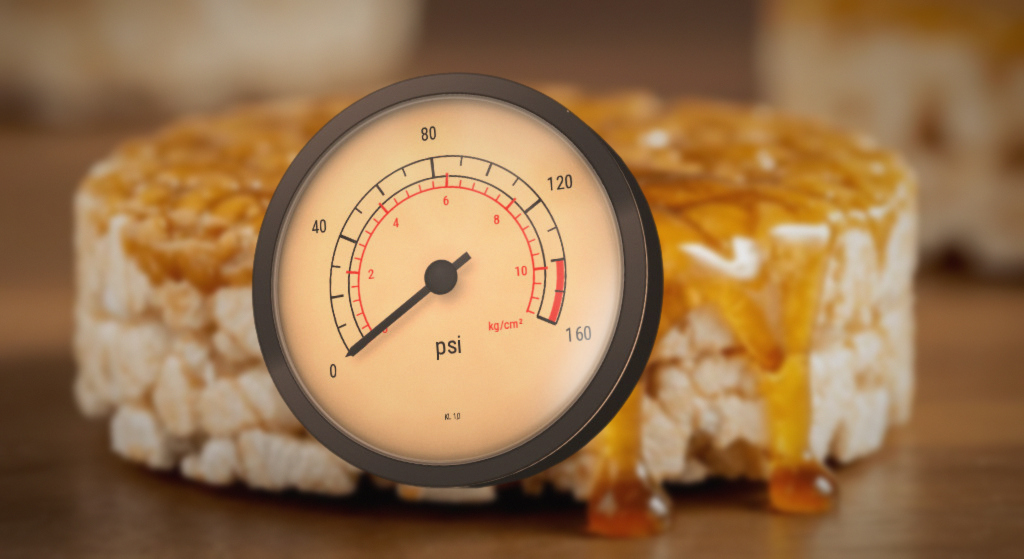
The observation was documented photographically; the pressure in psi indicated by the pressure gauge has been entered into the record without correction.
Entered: 0 psi
